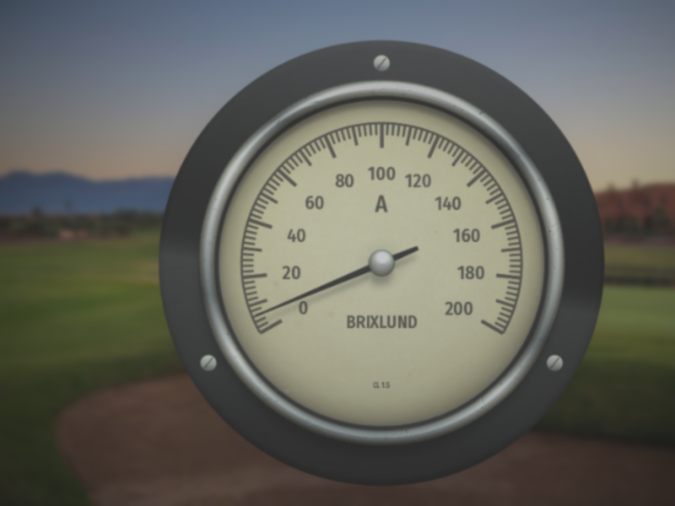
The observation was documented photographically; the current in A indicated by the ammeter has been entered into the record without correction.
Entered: 6 A
